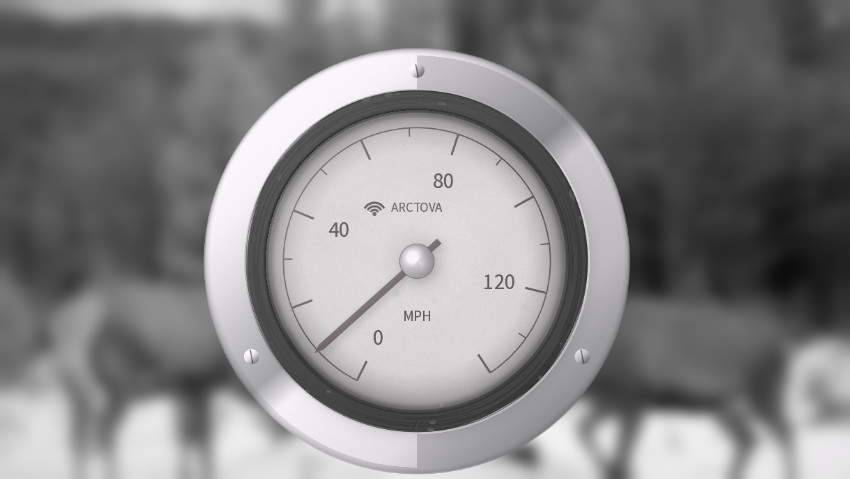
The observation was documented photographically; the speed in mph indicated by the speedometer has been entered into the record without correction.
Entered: 10 mph
